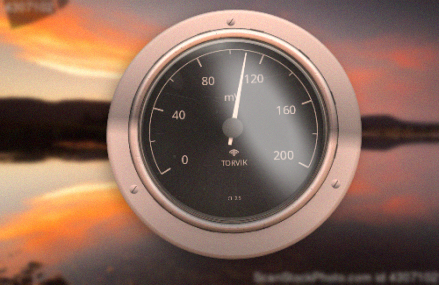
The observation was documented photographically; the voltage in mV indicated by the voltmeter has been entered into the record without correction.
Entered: 110 mV
